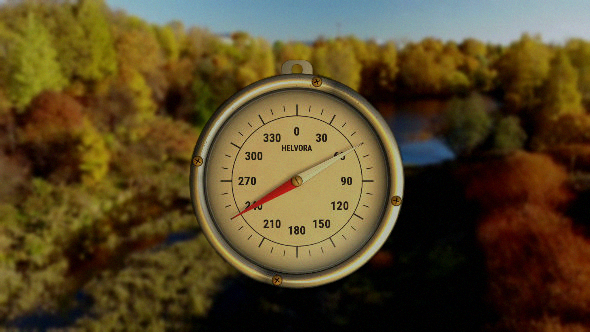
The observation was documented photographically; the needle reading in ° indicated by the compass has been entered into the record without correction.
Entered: 240 °
